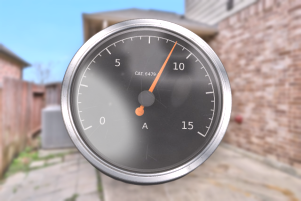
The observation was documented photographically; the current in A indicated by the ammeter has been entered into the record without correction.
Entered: 9 A
